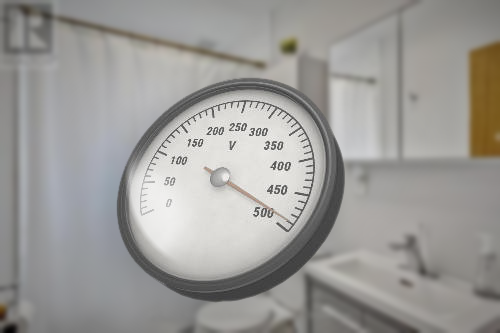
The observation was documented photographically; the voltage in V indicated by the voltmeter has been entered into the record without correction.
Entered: 490 V
